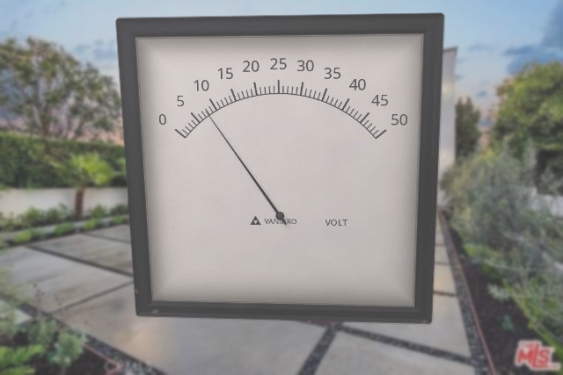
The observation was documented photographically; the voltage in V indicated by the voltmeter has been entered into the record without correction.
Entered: 8 V
